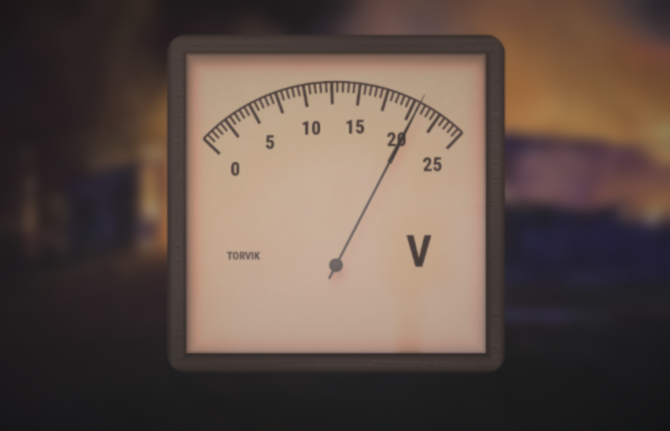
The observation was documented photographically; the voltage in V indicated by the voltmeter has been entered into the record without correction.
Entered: 20.5 V
